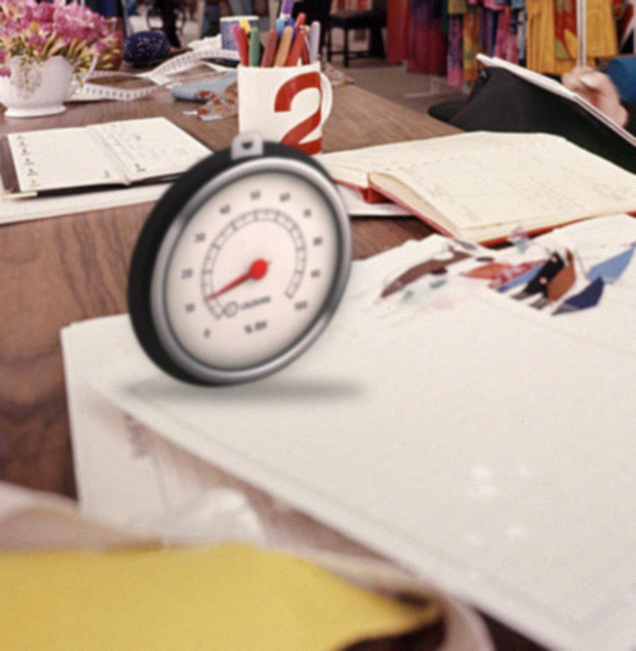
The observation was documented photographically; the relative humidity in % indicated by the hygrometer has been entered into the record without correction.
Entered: 10 %
